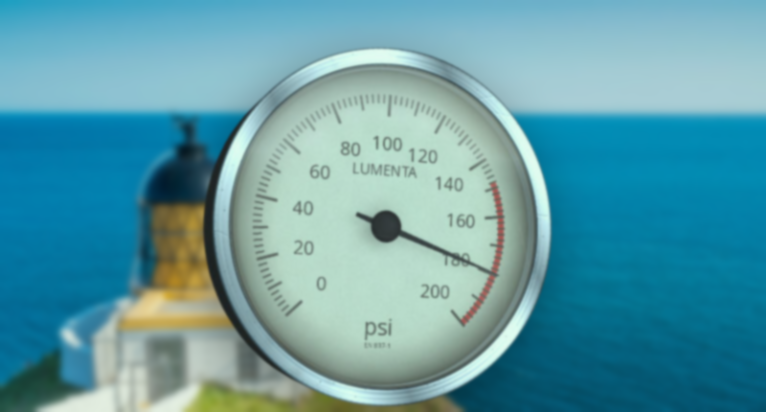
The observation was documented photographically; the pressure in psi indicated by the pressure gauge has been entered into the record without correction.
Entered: 180 psi
